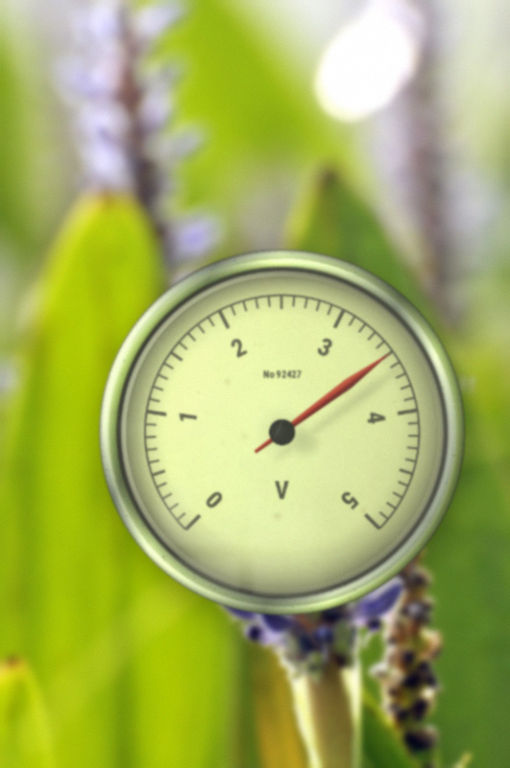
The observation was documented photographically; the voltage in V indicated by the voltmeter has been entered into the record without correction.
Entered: 3.5 V
